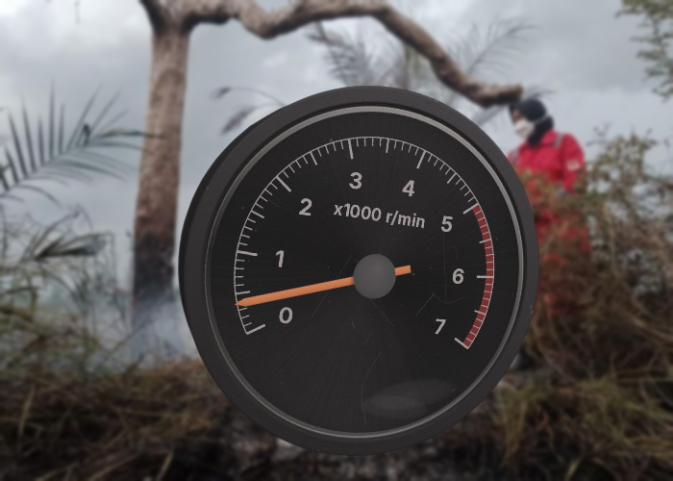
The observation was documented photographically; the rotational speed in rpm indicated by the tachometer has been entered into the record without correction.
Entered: 400 rpm
